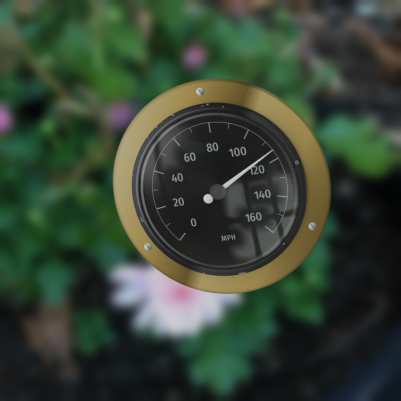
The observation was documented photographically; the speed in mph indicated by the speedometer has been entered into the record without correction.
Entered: 115 mph
